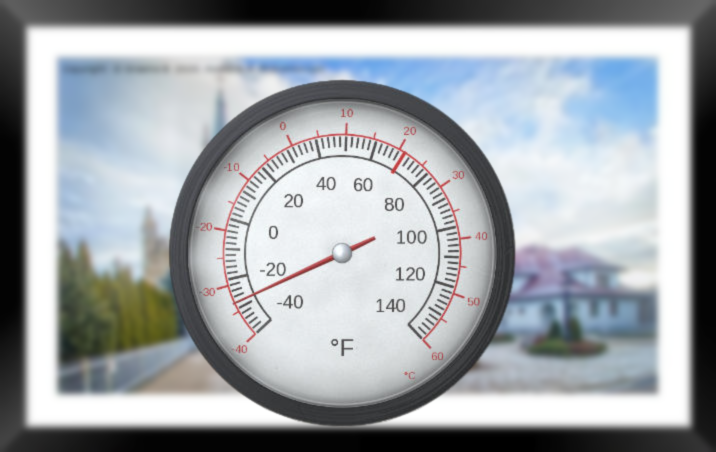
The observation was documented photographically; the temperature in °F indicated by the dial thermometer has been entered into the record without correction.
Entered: -28 °F
